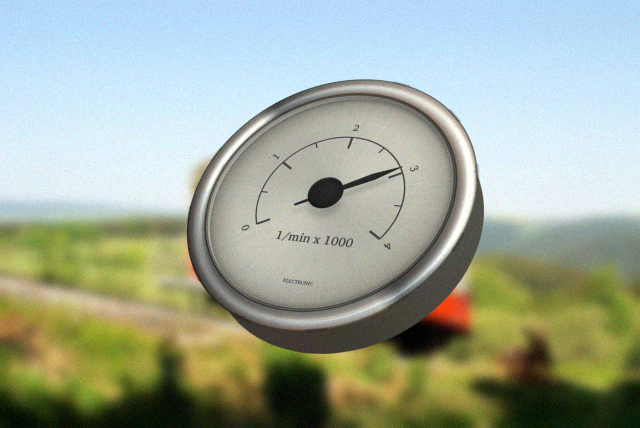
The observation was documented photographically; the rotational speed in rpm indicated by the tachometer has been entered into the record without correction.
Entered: 3000 rpm
